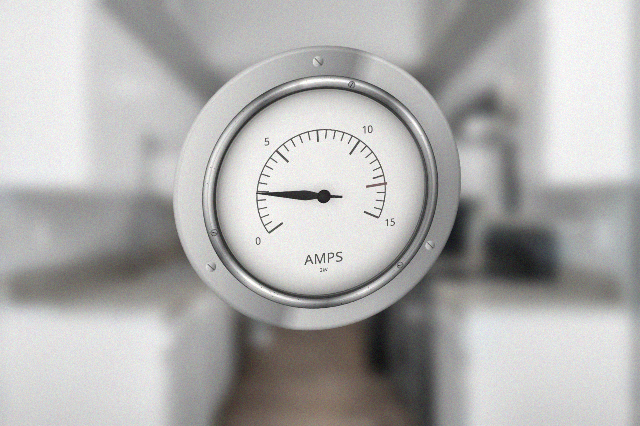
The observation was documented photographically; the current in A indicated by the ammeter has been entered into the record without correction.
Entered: 2.5 A
